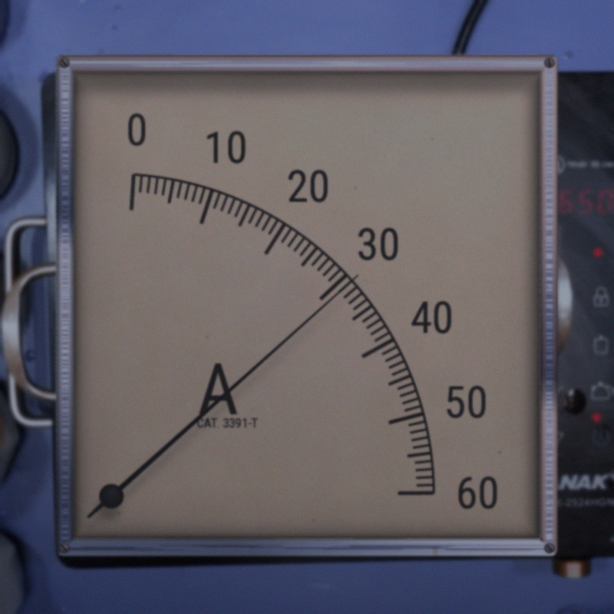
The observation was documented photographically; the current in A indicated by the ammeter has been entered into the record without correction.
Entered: 31 A
